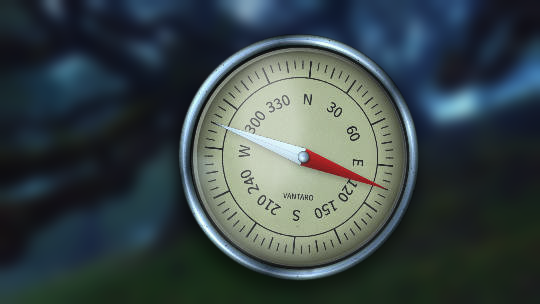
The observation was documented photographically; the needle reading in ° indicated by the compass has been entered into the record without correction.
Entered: 105 °
